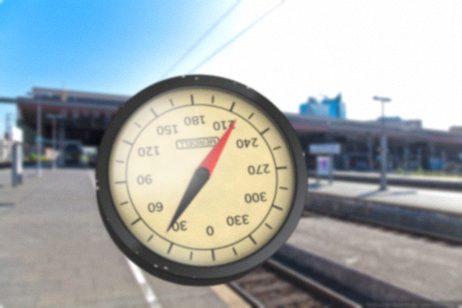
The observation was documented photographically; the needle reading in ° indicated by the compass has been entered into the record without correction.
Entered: 217.5 °
